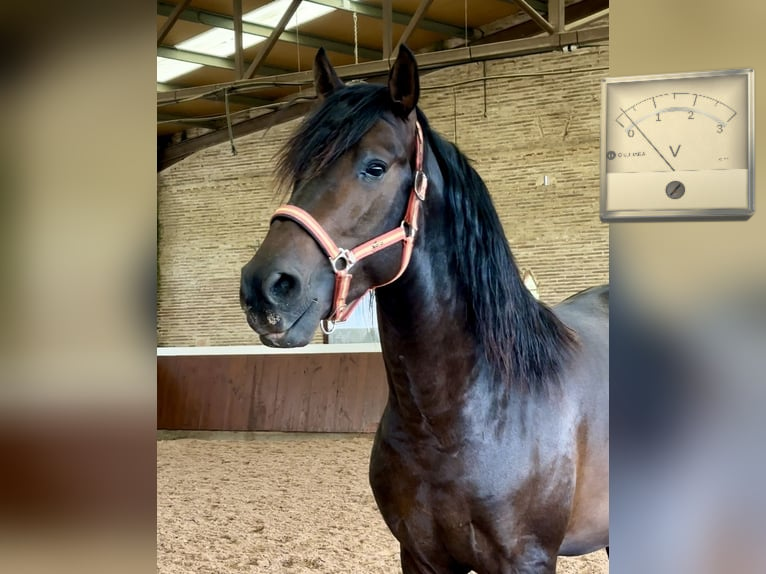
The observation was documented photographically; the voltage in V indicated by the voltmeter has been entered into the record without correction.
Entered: 0.25 V
